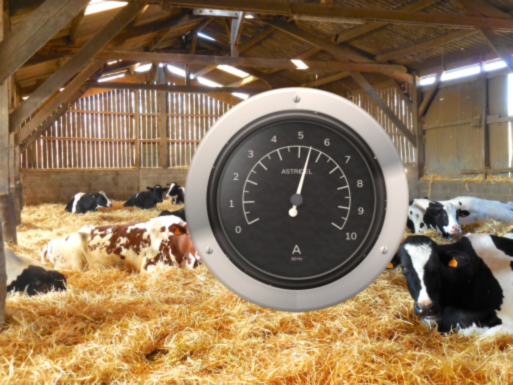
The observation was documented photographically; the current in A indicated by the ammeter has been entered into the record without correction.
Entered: 5.5 A
